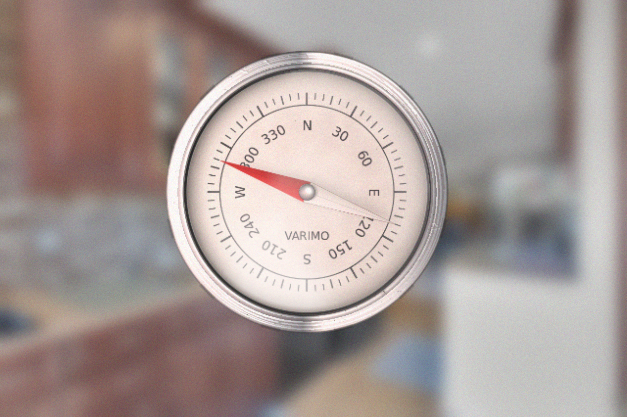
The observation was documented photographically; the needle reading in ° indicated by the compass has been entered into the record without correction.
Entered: 290 °
